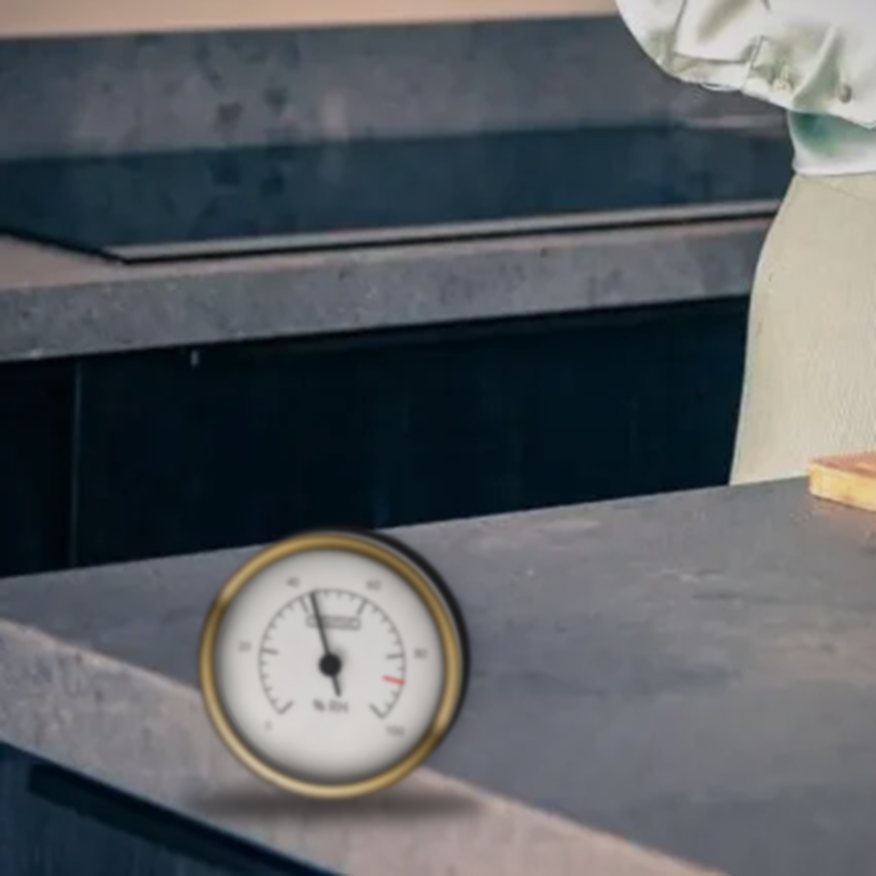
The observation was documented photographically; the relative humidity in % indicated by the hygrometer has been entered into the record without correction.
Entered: 44 %
